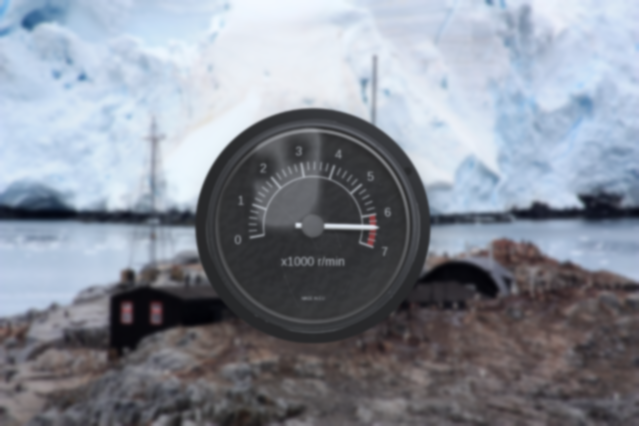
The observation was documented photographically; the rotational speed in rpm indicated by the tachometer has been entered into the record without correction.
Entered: 6400 rpm
